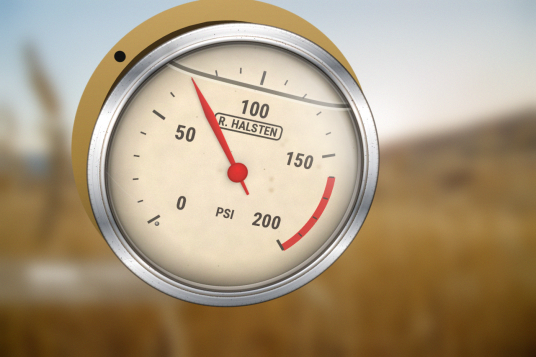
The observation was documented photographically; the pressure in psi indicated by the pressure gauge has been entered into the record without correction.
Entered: 70 psi
